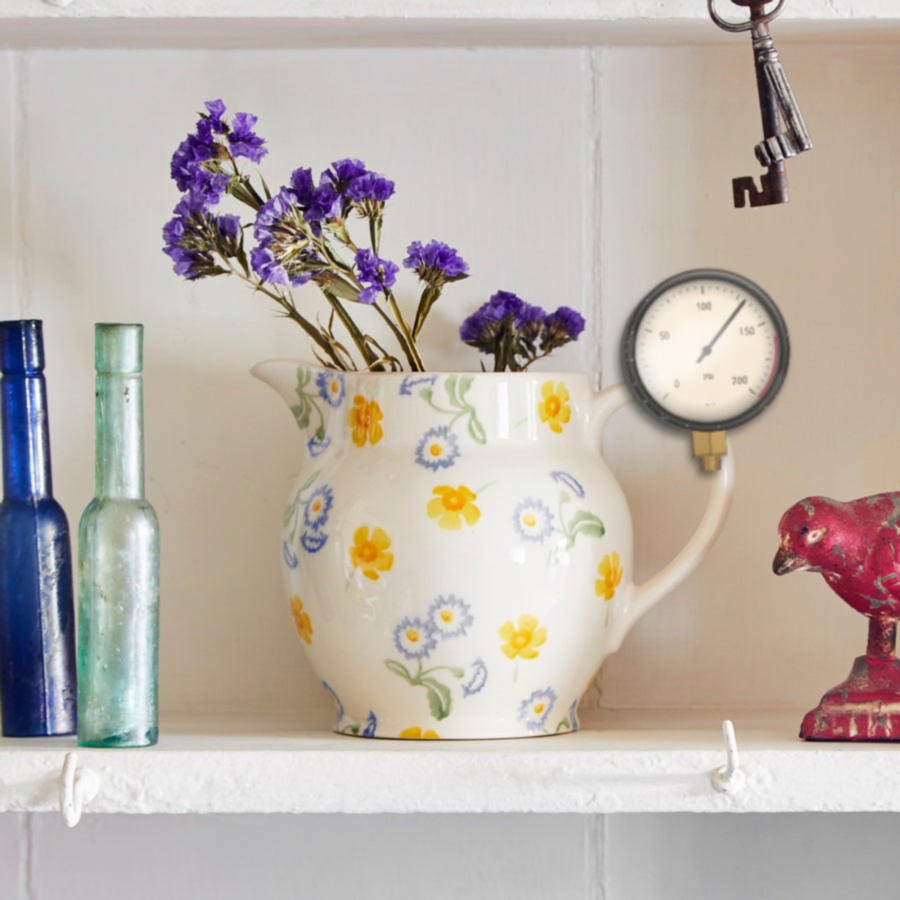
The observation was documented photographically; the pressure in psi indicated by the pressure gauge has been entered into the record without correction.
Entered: 130 psi
